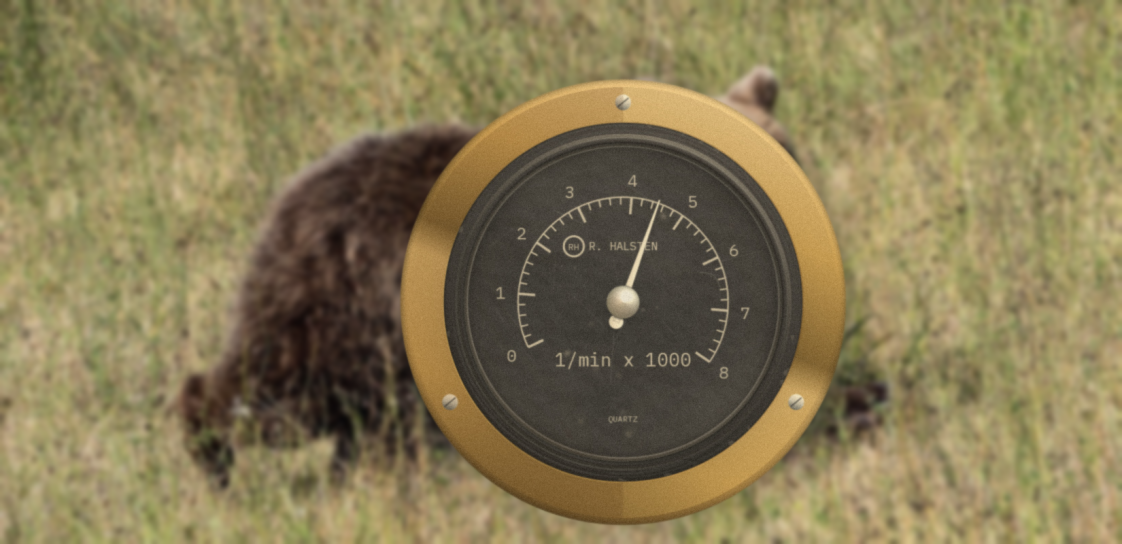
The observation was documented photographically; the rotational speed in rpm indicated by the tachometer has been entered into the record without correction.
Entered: 4500 rpm
